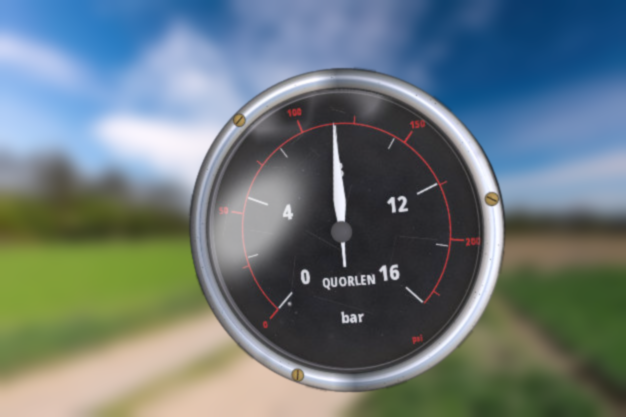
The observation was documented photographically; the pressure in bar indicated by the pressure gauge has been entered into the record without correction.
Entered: 8 bar
